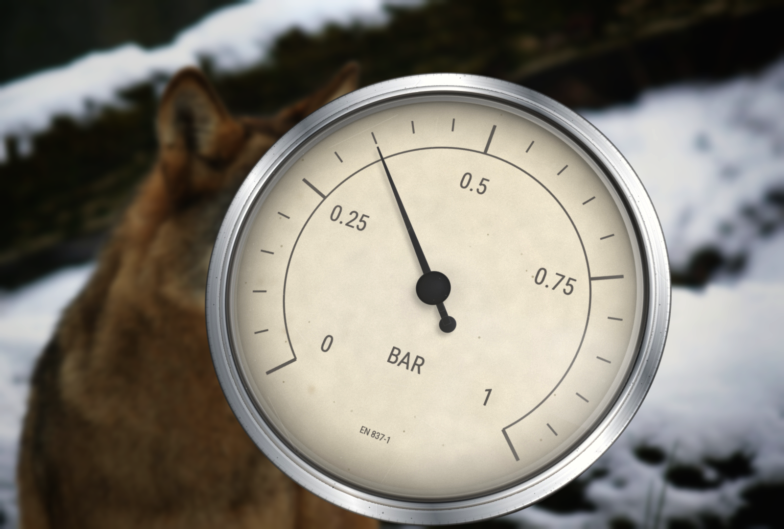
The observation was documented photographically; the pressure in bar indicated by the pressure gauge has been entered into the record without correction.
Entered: 0.35 bar
